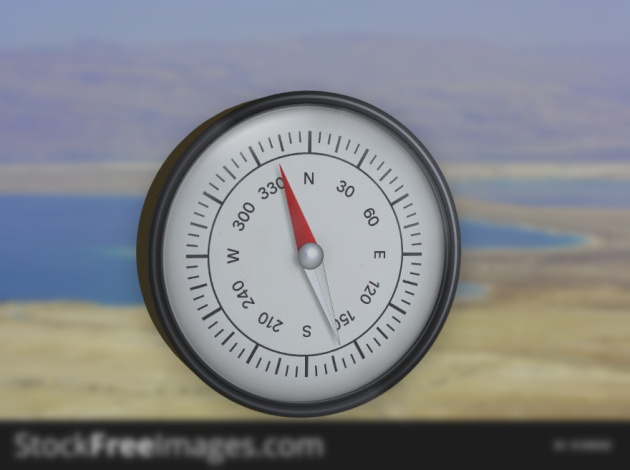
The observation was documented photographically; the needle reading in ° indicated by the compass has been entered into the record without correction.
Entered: 340 °
